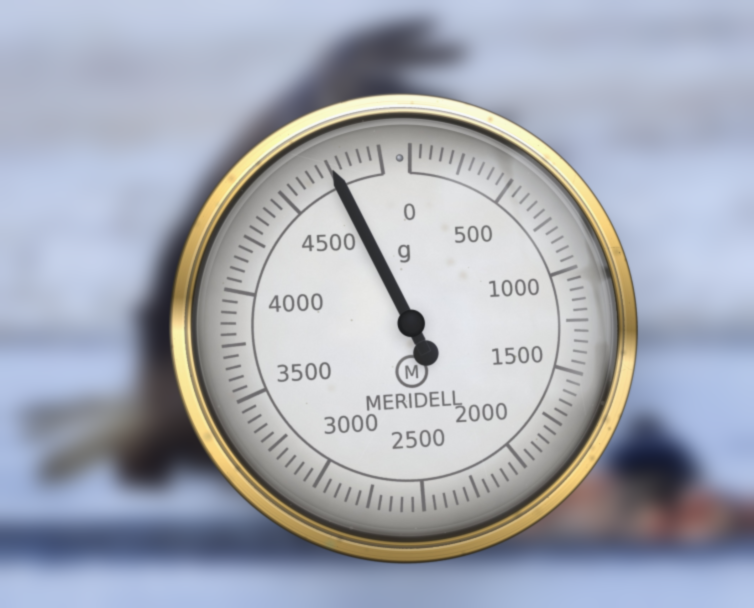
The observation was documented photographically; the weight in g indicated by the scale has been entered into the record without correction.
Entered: 4750 g
